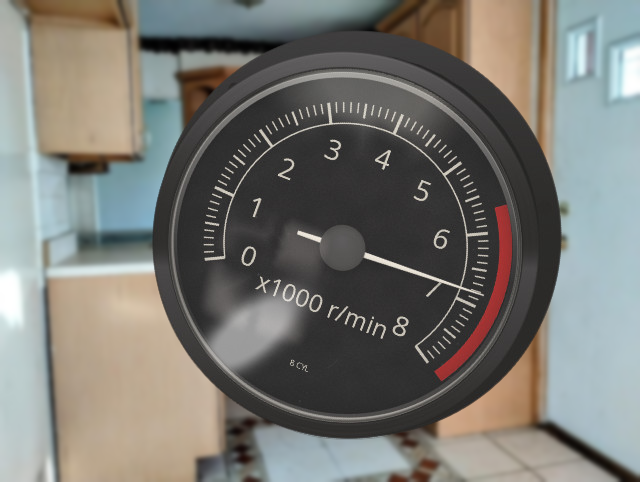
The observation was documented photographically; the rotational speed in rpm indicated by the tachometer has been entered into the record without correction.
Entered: 6800 rpm
